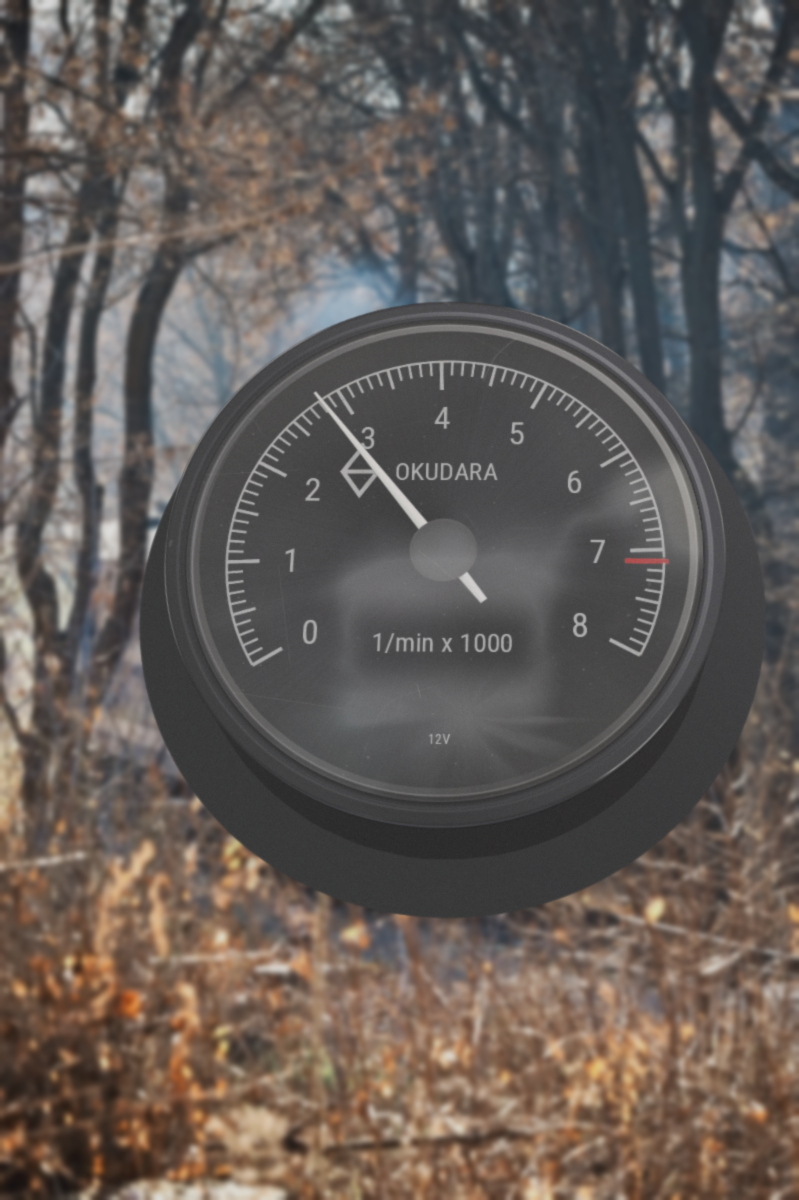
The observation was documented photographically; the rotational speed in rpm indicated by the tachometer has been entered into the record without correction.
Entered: 2800 rpm
